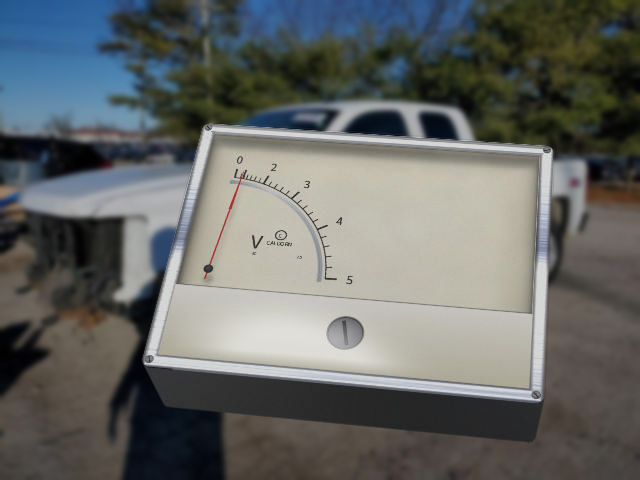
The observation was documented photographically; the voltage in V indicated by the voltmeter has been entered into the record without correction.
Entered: 1 V
